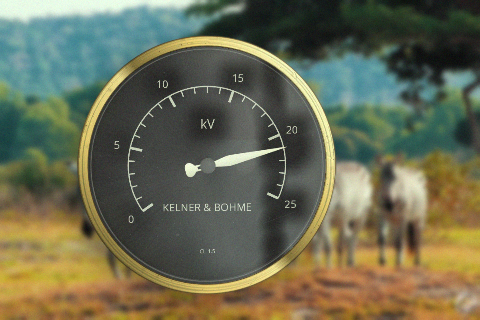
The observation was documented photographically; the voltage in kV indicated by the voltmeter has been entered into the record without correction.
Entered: 21 kV
